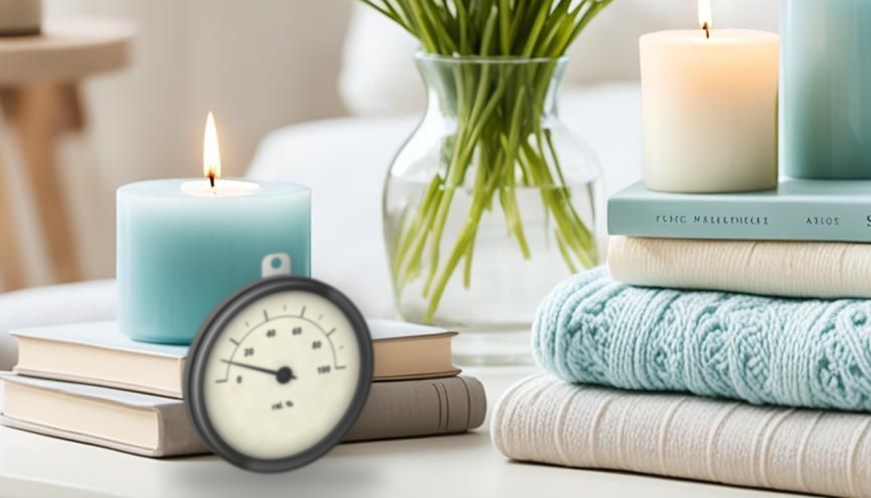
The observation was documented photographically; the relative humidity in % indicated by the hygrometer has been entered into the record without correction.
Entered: 10 %
